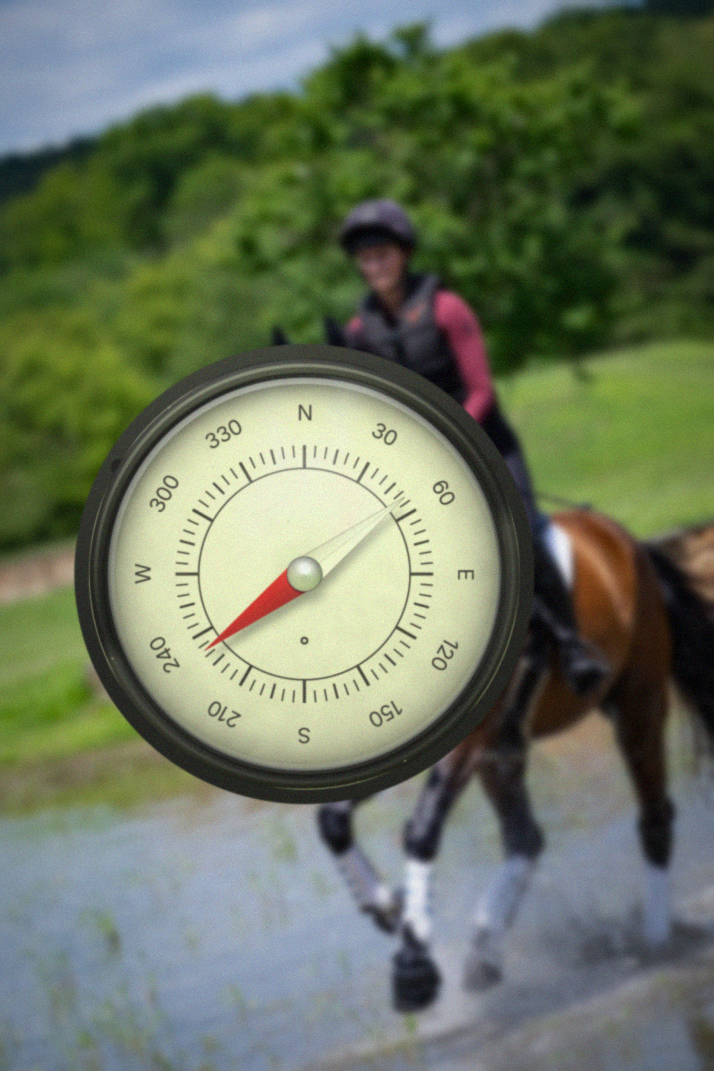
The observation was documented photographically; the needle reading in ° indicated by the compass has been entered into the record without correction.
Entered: 232.5 °
